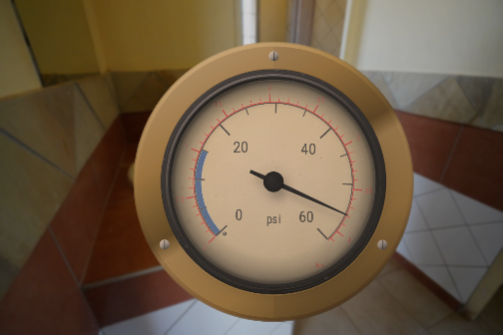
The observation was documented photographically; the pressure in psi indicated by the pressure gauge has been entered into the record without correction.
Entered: 55 psi
